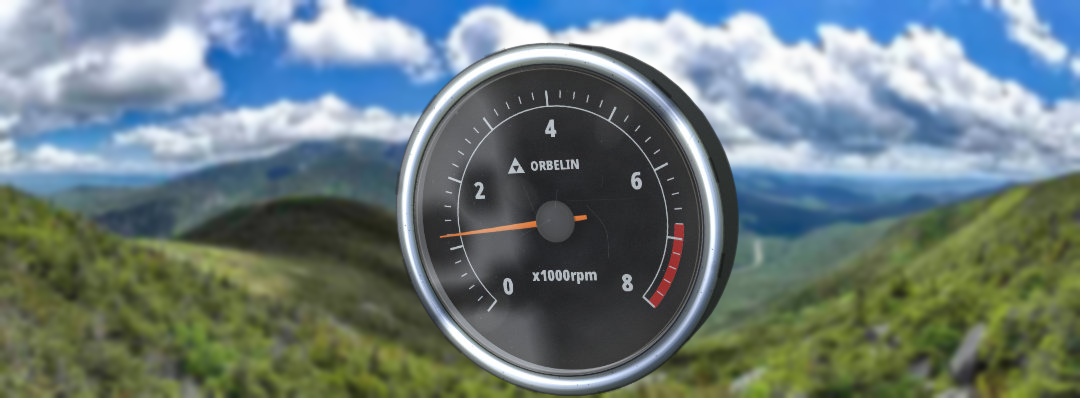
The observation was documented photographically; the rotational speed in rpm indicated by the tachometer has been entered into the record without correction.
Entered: 1200 rpm
